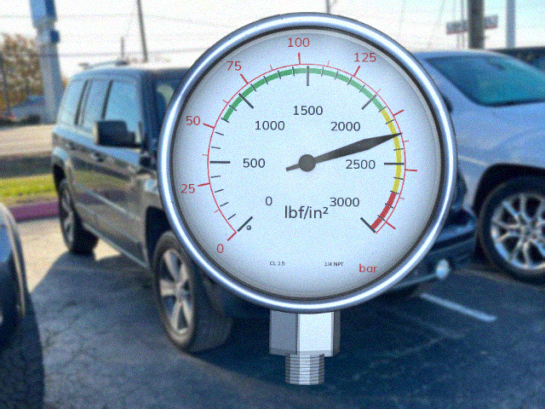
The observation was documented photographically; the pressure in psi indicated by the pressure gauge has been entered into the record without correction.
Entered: 2300 psi
